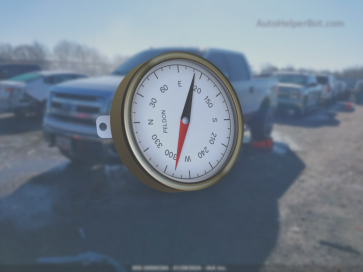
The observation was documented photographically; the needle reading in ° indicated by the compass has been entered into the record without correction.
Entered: 290 °
